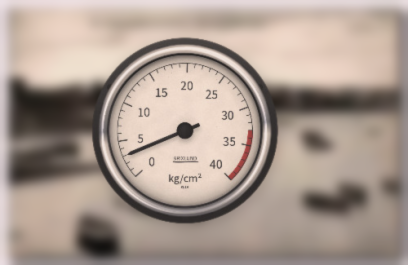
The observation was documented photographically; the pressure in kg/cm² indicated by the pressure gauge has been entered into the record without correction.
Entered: 3 kg/cm²
